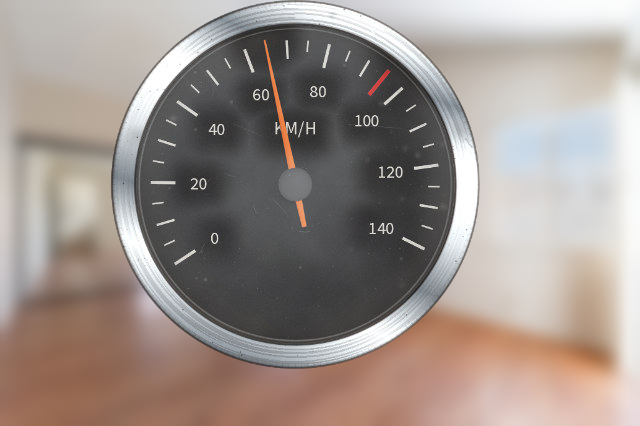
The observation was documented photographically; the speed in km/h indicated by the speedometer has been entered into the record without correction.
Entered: 65 km/h
